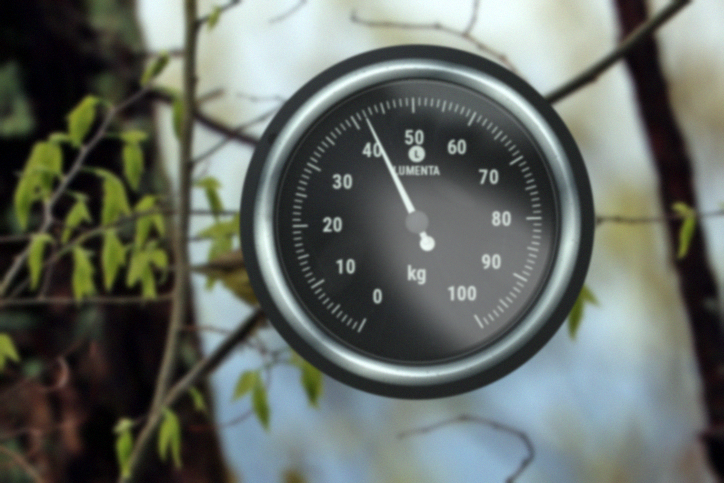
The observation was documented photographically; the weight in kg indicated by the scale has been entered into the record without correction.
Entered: 42 kg
